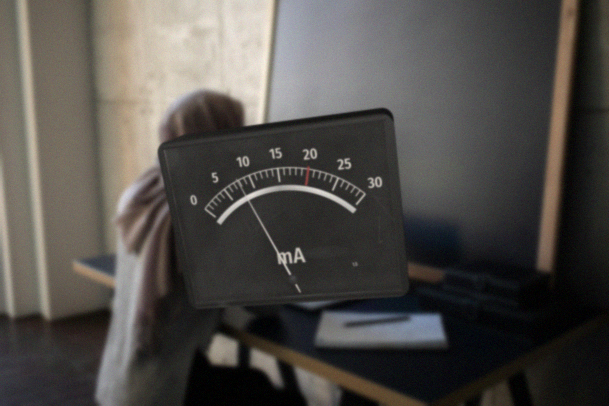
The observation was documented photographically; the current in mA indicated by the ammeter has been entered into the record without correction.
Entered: 8 mA
